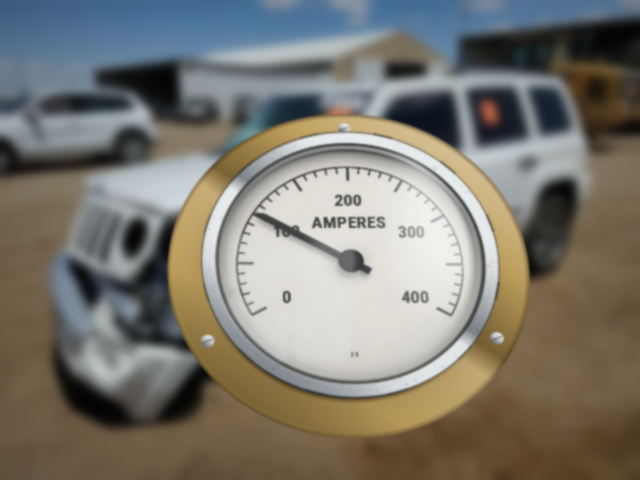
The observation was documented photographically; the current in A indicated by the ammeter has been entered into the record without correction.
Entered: 100 A
